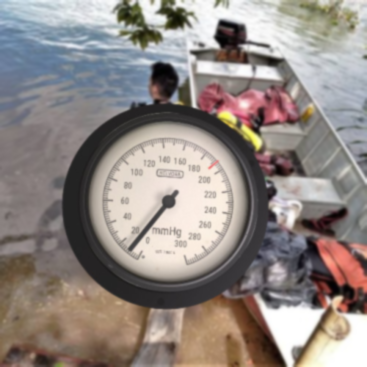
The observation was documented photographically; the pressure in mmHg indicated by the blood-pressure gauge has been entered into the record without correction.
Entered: 10 mmHg
